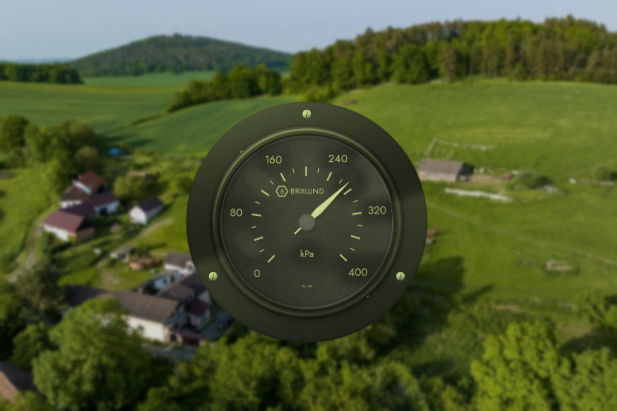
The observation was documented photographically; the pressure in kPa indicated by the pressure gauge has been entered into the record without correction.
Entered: 270 kPa
